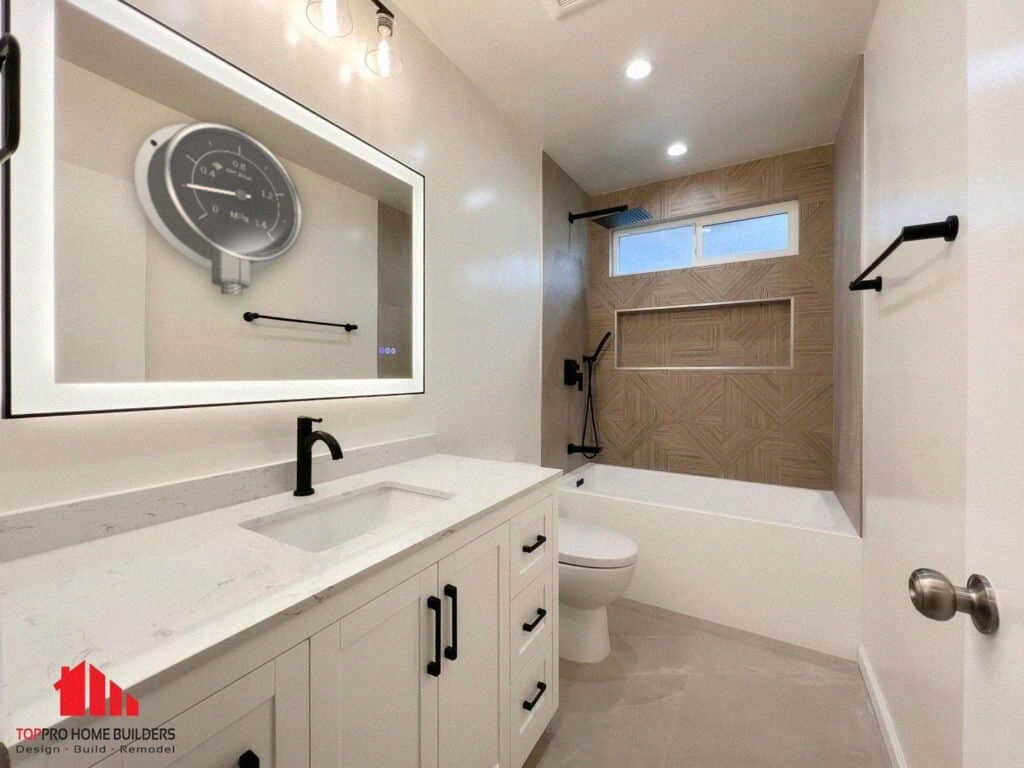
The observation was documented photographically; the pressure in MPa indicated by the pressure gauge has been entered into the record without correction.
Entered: 0.2 MPa
